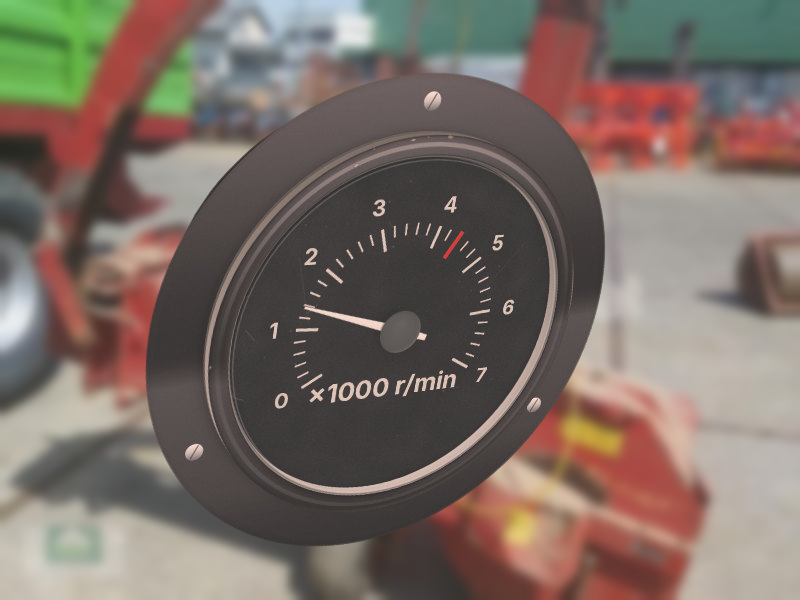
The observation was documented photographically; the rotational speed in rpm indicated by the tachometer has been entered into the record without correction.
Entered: 1400 rpm
